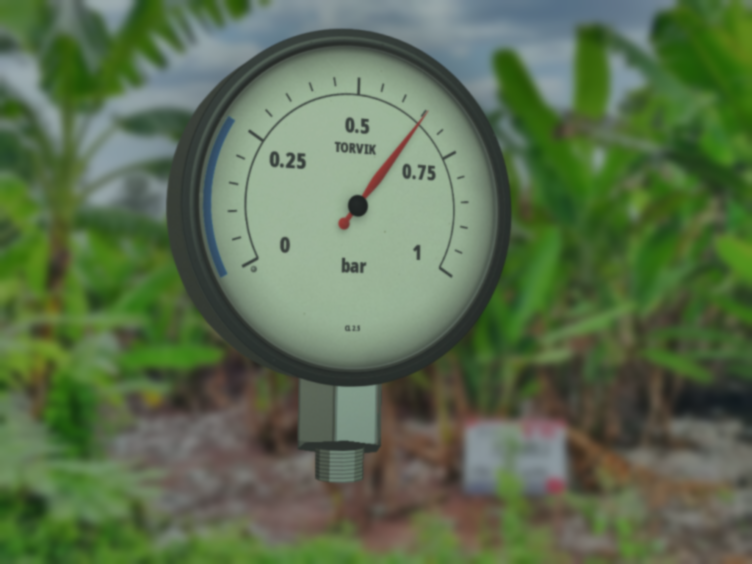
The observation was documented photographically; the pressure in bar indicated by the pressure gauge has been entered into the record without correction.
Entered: 0.65 bar
